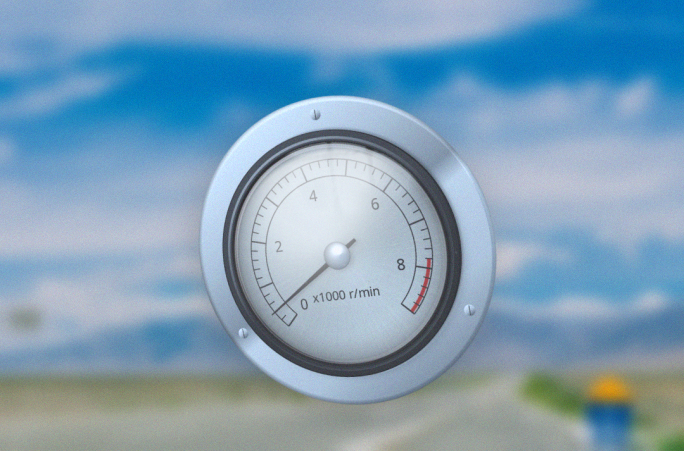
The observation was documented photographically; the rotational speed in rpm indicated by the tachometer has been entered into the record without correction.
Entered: 400 rpm
